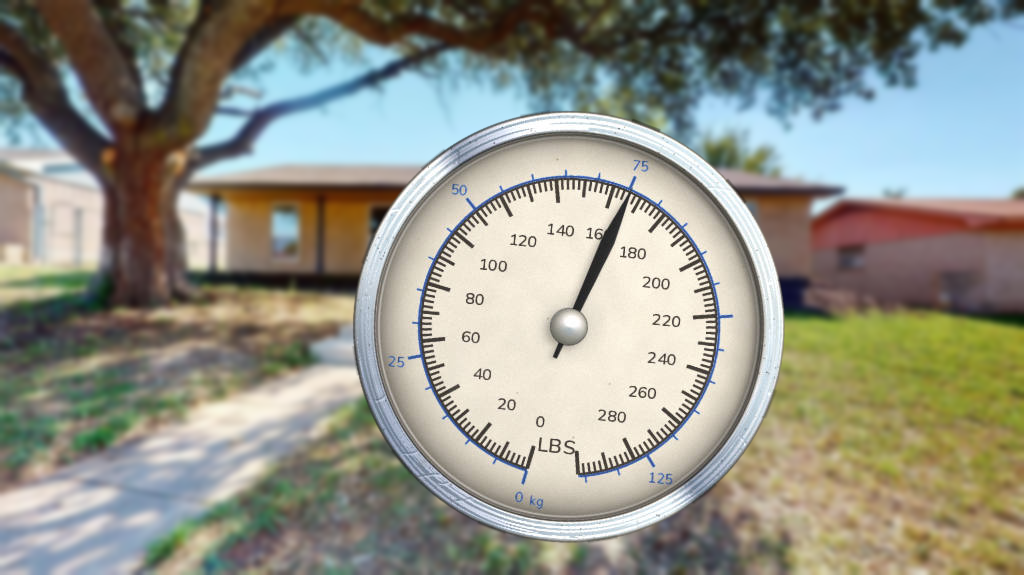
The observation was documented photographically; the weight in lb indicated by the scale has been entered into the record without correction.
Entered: 166 lb
